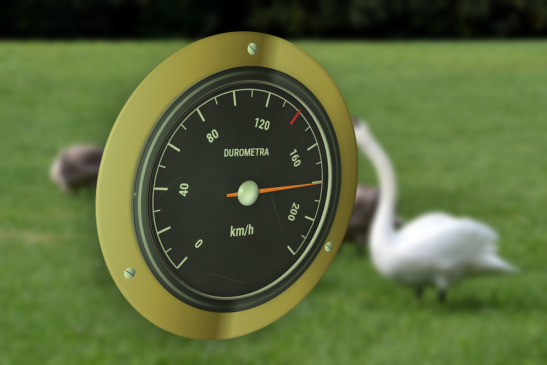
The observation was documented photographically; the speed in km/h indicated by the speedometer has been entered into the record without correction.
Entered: 180 km/h
